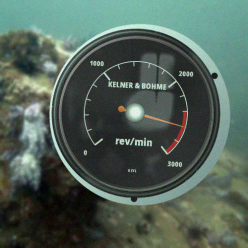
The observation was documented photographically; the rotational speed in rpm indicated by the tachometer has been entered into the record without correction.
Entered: 2600 rpm
